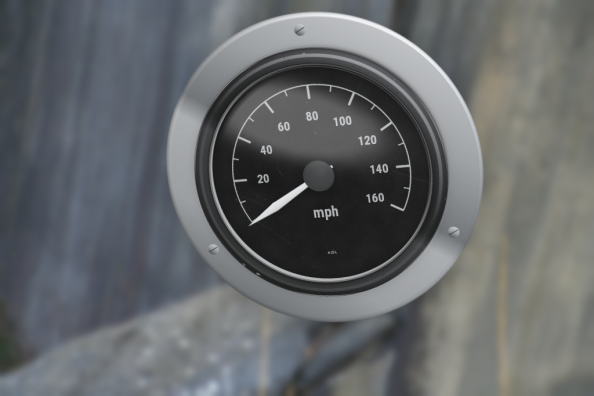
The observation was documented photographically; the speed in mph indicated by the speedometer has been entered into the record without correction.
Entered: 0 mph
